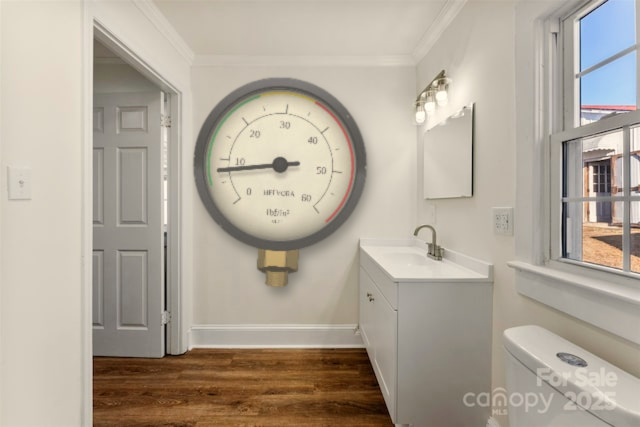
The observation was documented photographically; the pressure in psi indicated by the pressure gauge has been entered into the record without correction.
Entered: 7.5 psi
